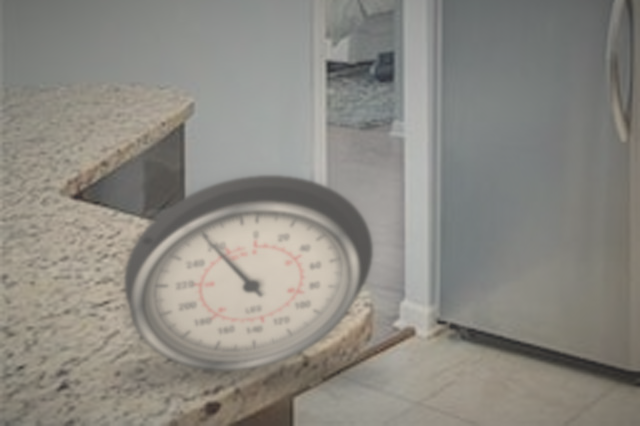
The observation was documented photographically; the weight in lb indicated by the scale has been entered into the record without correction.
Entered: 260 lb
